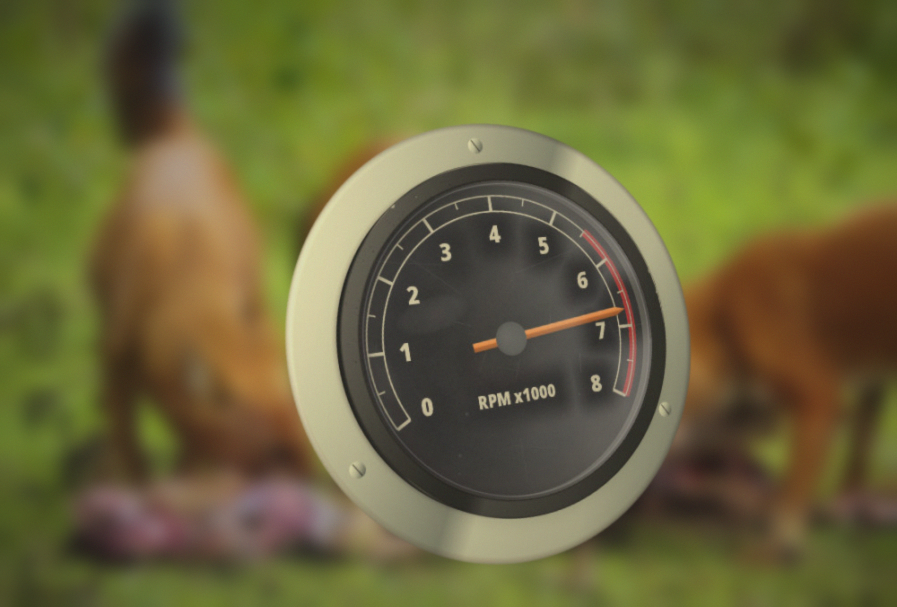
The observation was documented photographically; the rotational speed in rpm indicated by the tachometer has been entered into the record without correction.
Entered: 6750 rpm
